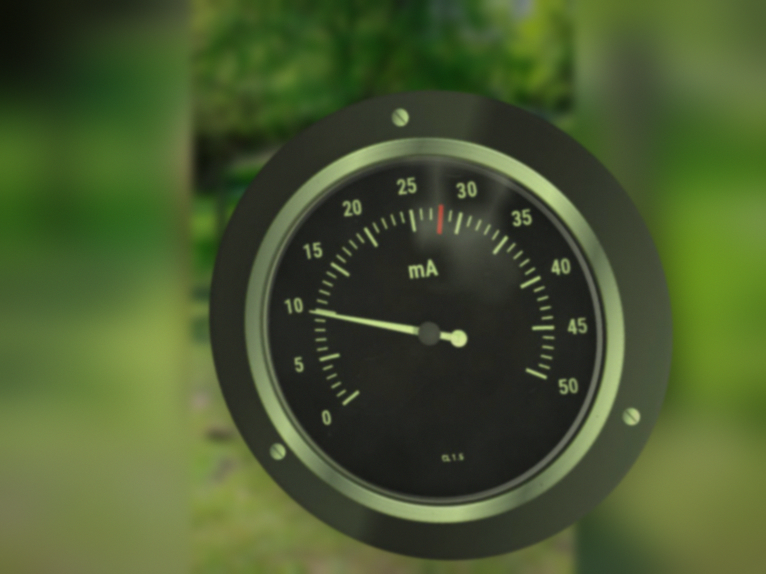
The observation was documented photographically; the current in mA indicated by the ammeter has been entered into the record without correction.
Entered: 10 mA
